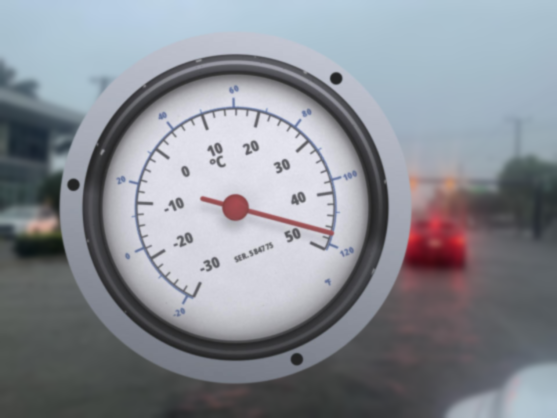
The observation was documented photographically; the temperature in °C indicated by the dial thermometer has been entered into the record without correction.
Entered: 47 °C
